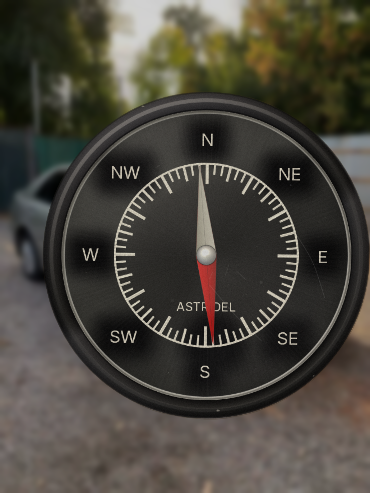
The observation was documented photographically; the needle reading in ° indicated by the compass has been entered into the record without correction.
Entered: 175 °
